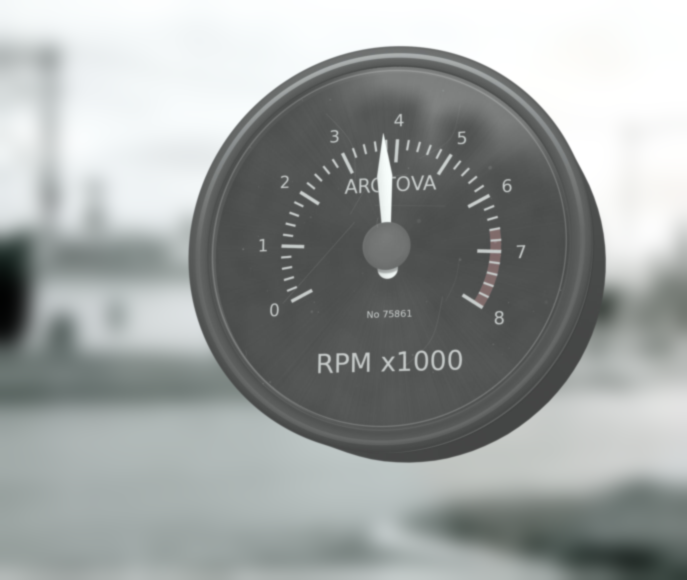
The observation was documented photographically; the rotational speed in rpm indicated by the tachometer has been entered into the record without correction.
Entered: 3800 rpm
